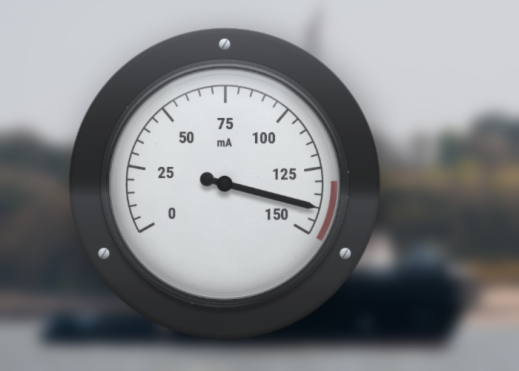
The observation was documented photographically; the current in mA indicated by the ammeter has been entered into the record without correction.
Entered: 140 mA
